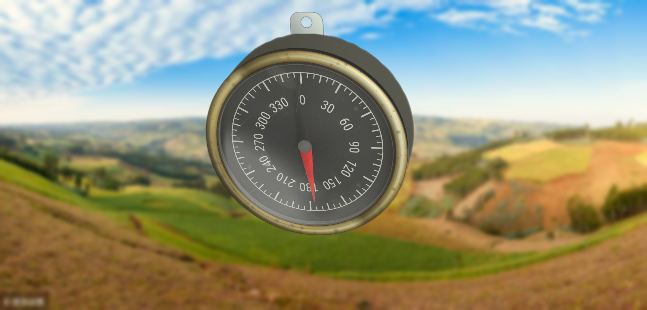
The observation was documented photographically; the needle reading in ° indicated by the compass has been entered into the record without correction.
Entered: 175 °
